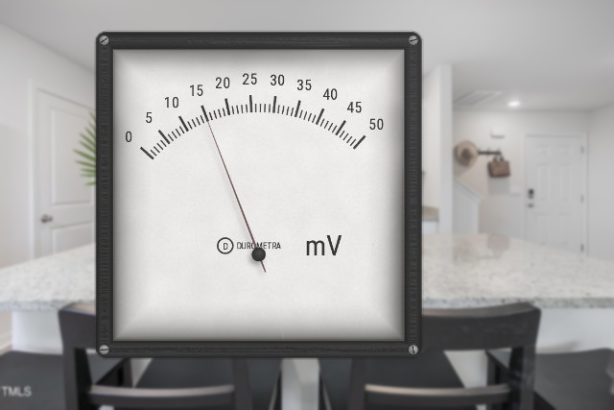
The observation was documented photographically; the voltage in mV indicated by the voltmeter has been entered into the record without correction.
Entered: 15 mV
